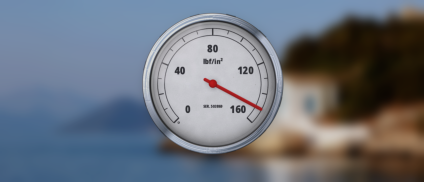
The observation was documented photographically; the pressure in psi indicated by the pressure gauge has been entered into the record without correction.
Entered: 150 psi
